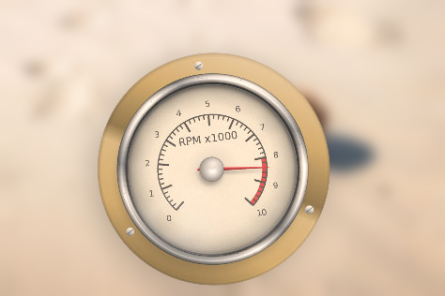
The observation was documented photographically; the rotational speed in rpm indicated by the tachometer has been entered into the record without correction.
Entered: 8400 rpm
